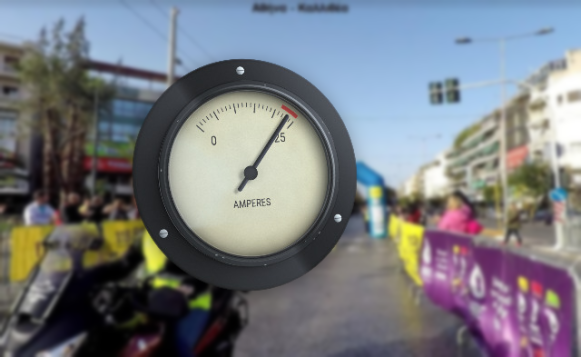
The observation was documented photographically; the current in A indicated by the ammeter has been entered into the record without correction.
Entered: 23 A
